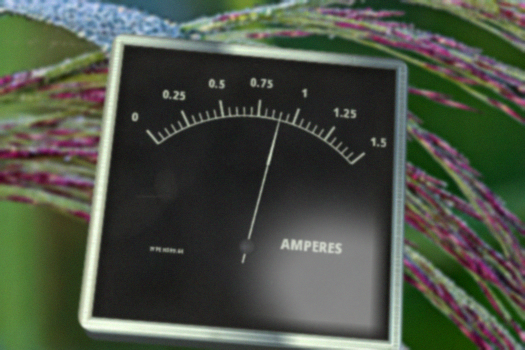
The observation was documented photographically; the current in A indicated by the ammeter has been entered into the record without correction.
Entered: 0.9 A
